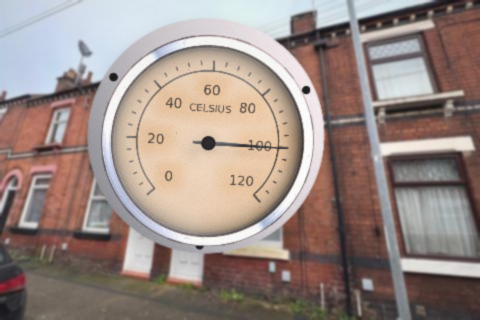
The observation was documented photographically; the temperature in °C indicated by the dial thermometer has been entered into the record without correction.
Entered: 100 °C
